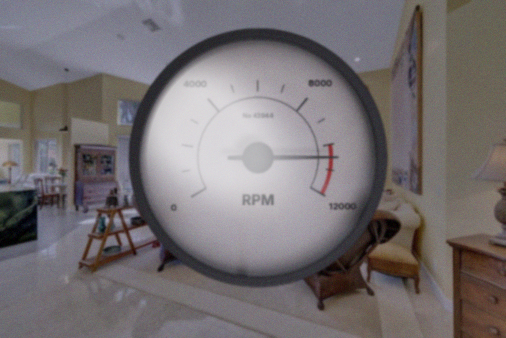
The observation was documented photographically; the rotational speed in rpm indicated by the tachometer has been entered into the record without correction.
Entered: 10500 rpm
